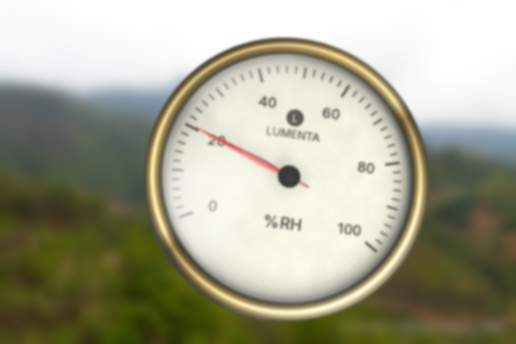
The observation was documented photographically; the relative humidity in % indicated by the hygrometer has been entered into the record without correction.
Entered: 20 %
